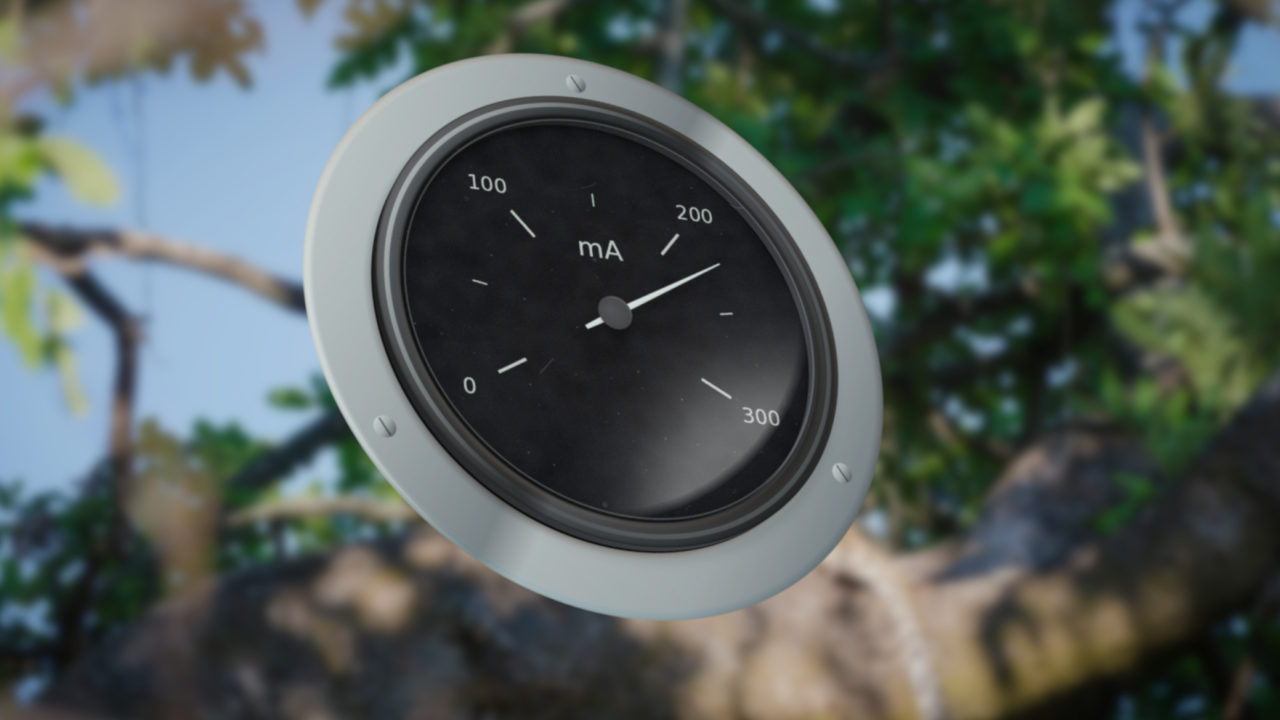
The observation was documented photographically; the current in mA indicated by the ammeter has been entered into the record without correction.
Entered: 225 mA
